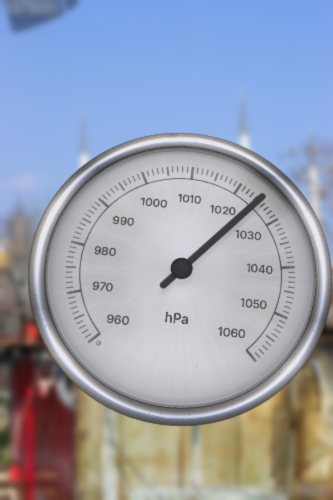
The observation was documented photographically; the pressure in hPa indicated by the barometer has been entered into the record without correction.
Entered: 1025 hPa
